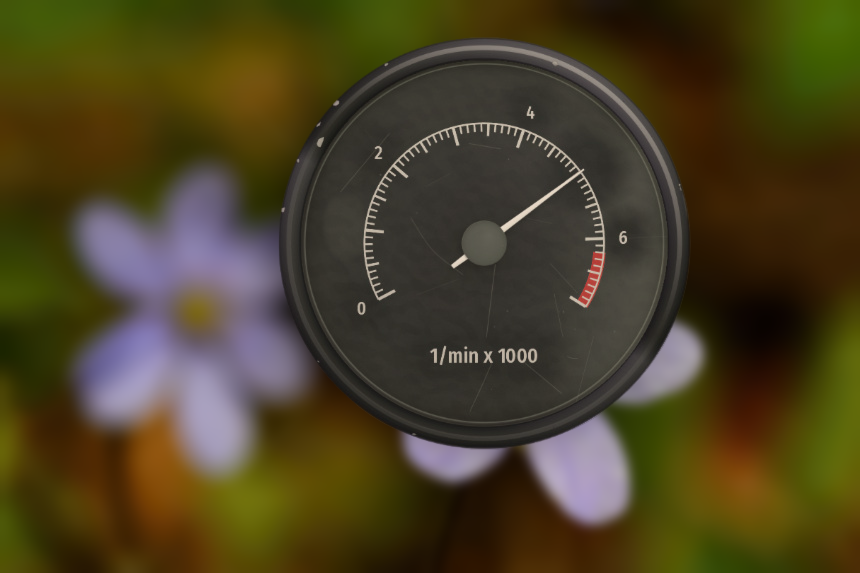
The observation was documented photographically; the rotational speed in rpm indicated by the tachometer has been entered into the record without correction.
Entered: 5000 rpm
